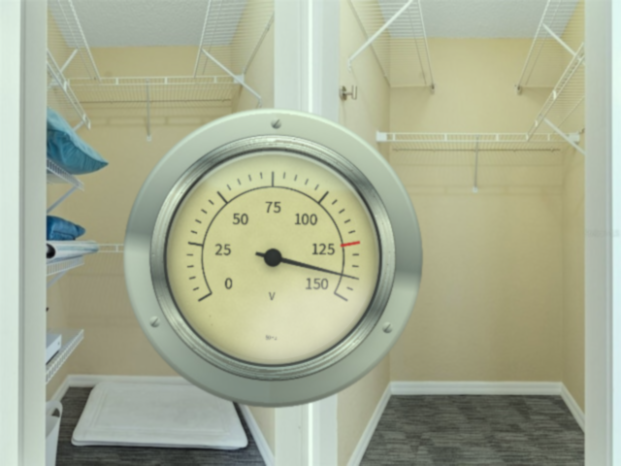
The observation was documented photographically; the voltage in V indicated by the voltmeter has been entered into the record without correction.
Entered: 140 V
